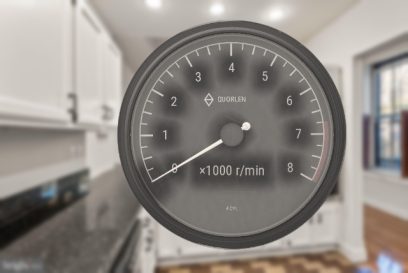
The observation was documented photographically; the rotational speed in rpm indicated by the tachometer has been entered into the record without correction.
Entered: 0 rpm
